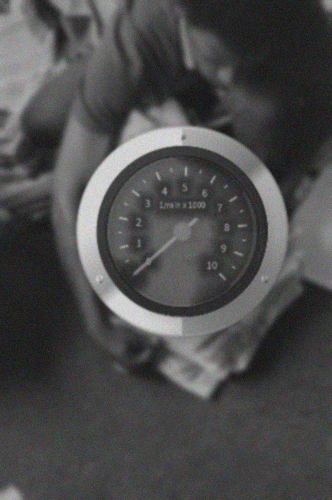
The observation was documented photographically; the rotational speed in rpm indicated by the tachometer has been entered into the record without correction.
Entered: 0 rpm
